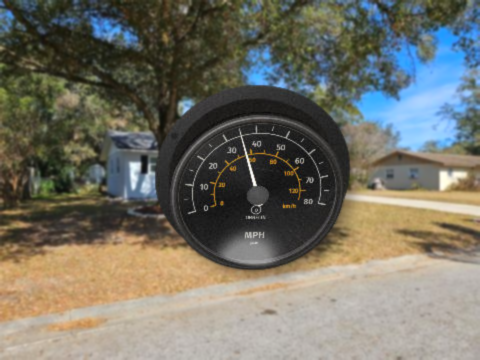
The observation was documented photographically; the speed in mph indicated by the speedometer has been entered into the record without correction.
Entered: 35 mph
